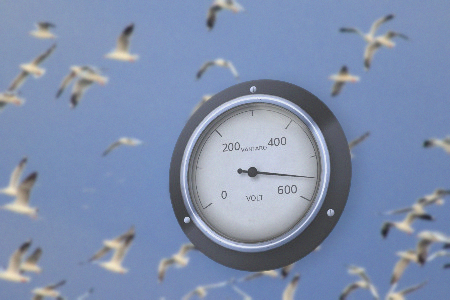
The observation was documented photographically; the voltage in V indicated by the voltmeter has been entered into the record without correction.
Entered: 550 V
